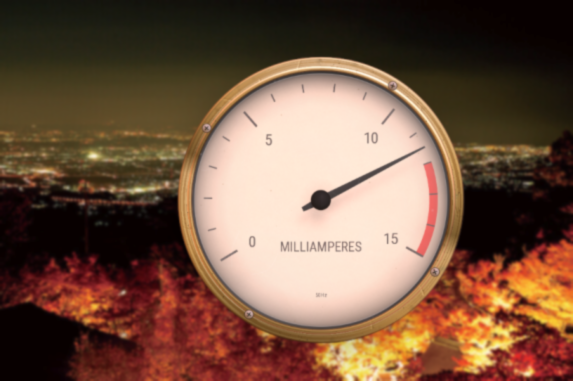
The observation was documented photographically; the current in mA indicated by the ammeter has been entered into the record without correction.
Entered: 11.5 mA
